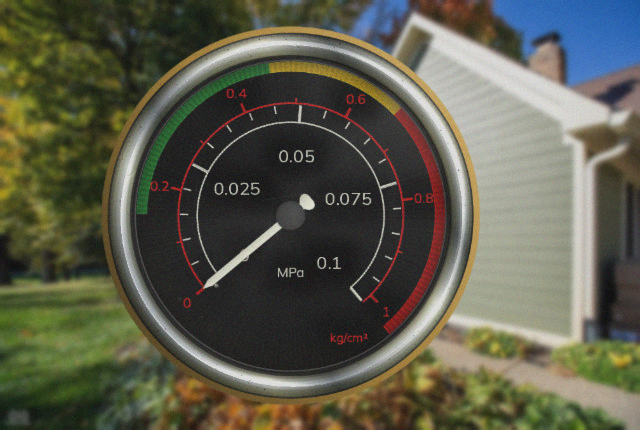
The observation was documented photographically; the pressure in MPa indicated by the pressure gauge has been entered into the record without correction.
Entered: 0 MPa
